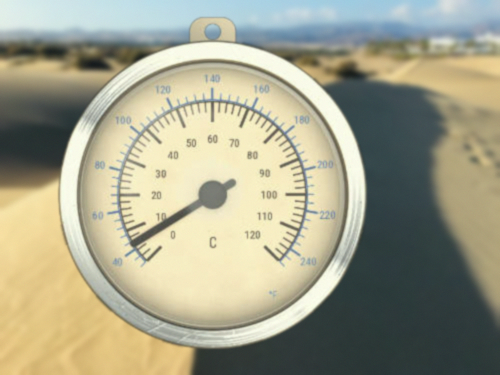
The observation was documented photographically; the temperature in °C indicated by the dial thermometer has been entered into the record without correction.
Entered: 6 °C
